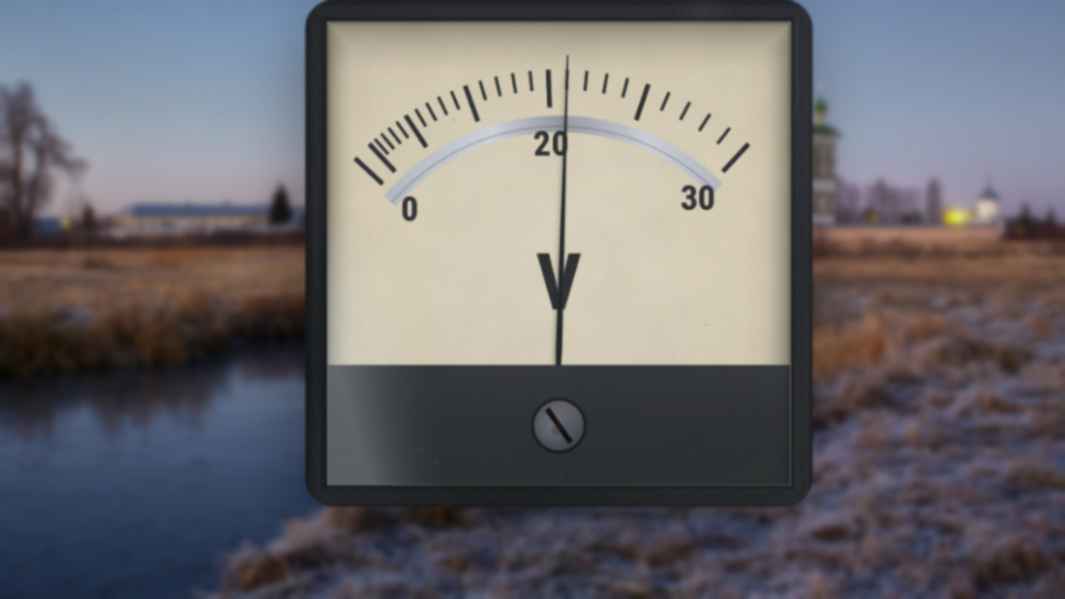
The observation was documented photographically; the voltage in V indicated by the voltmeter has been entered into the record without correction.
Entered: 21 V
